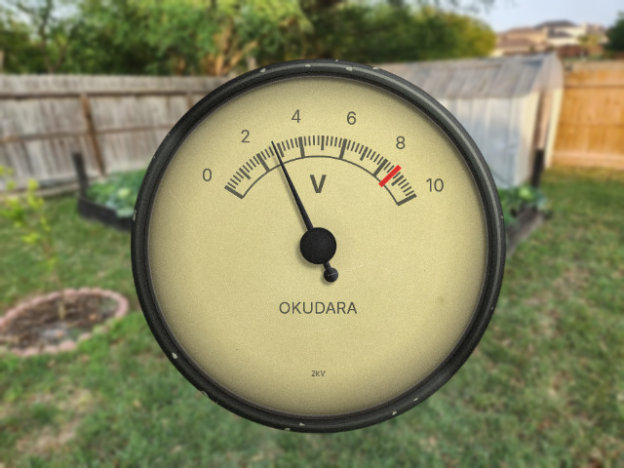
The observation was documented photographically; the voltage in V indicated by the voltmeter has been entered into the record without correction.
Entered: 2.8 V
